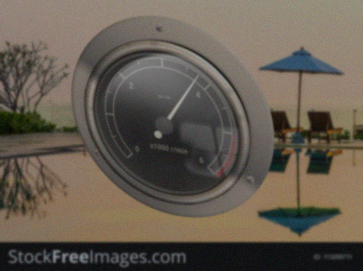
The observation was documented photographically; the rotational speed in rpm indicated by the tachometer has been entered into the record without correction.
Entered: 3750 rpm
